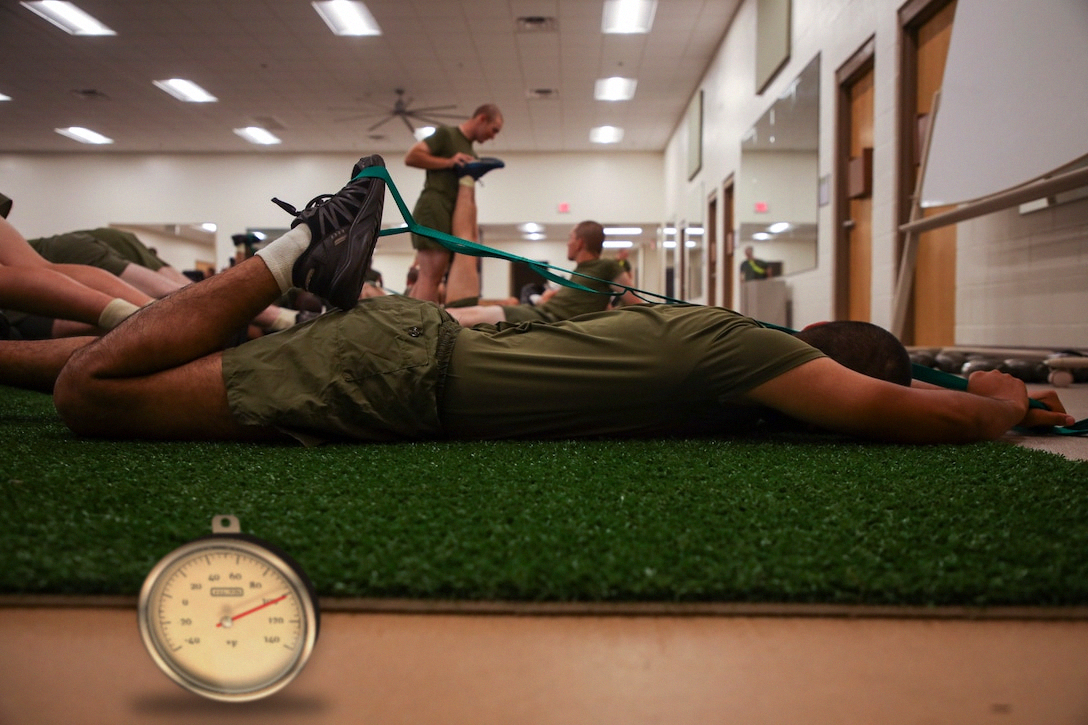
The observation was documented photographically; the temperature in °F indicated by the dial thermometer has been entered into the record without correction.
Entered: 100 °F
